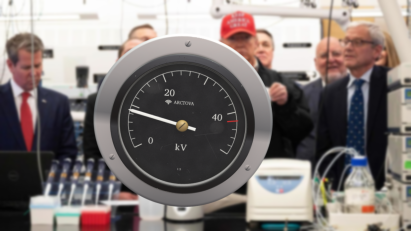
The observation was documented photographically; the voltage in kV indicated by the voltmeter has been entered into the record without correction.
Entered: 9 kV
